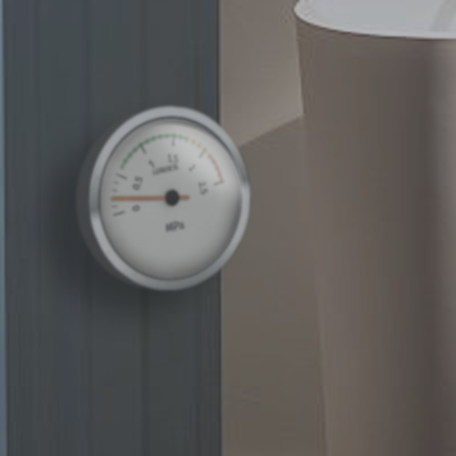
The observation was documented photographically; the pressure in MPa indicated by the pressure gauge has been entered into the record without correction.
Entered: 0.2 MPa
